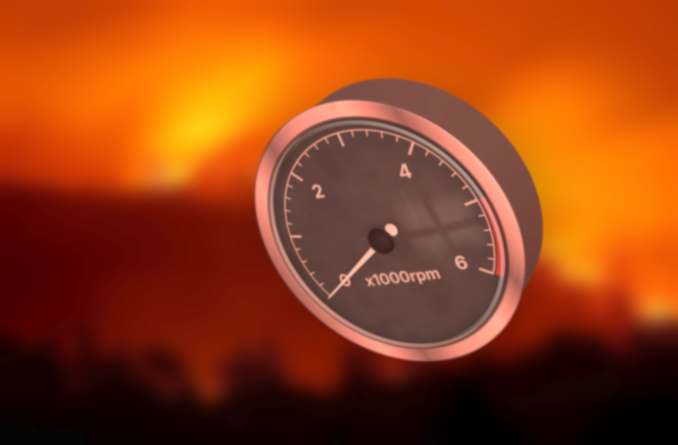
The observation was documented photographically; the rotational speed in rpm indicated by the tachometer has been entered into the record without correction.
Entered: 0 rpm
